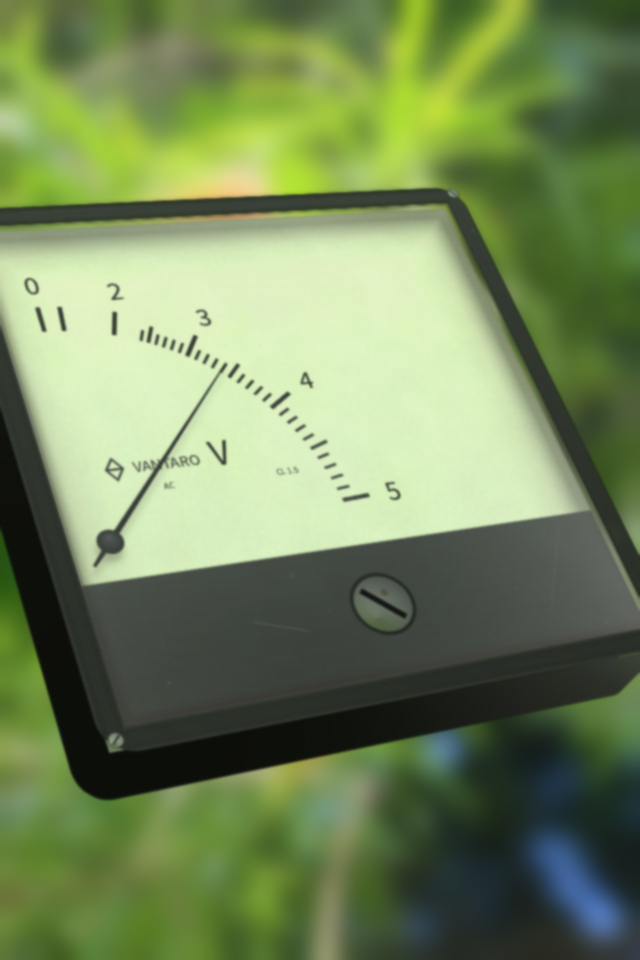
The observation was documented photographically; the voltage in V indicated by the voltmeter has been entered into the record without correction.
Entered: 3.4 V
